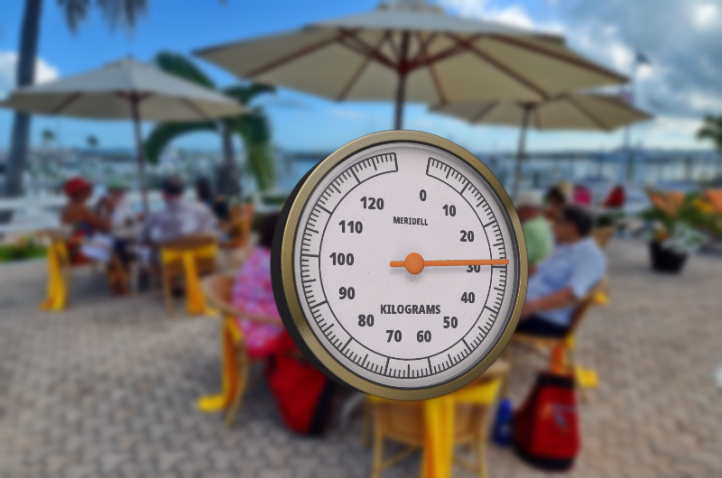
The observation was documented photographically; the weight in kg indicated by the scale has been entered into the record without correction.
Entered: 29 kg
